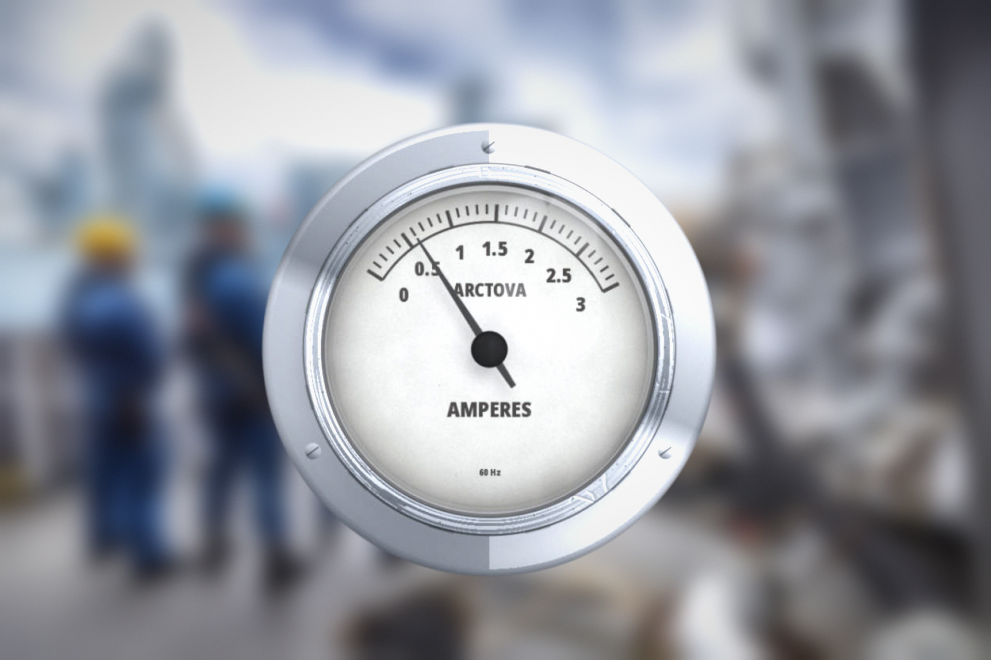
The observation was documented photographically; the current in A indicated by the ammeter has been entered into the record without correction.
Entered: 0.6 A
